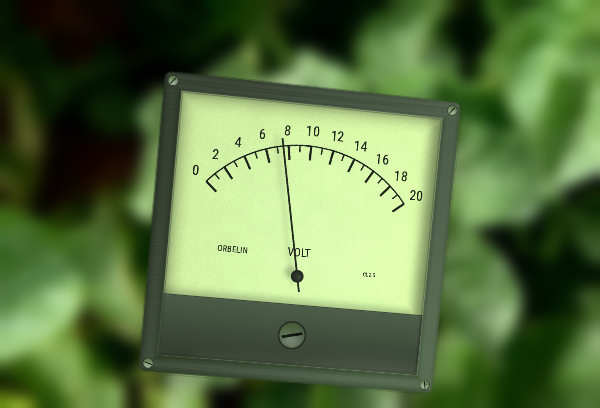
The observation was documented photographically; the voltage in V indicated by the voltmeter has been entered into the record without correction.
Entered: 7.5 V
